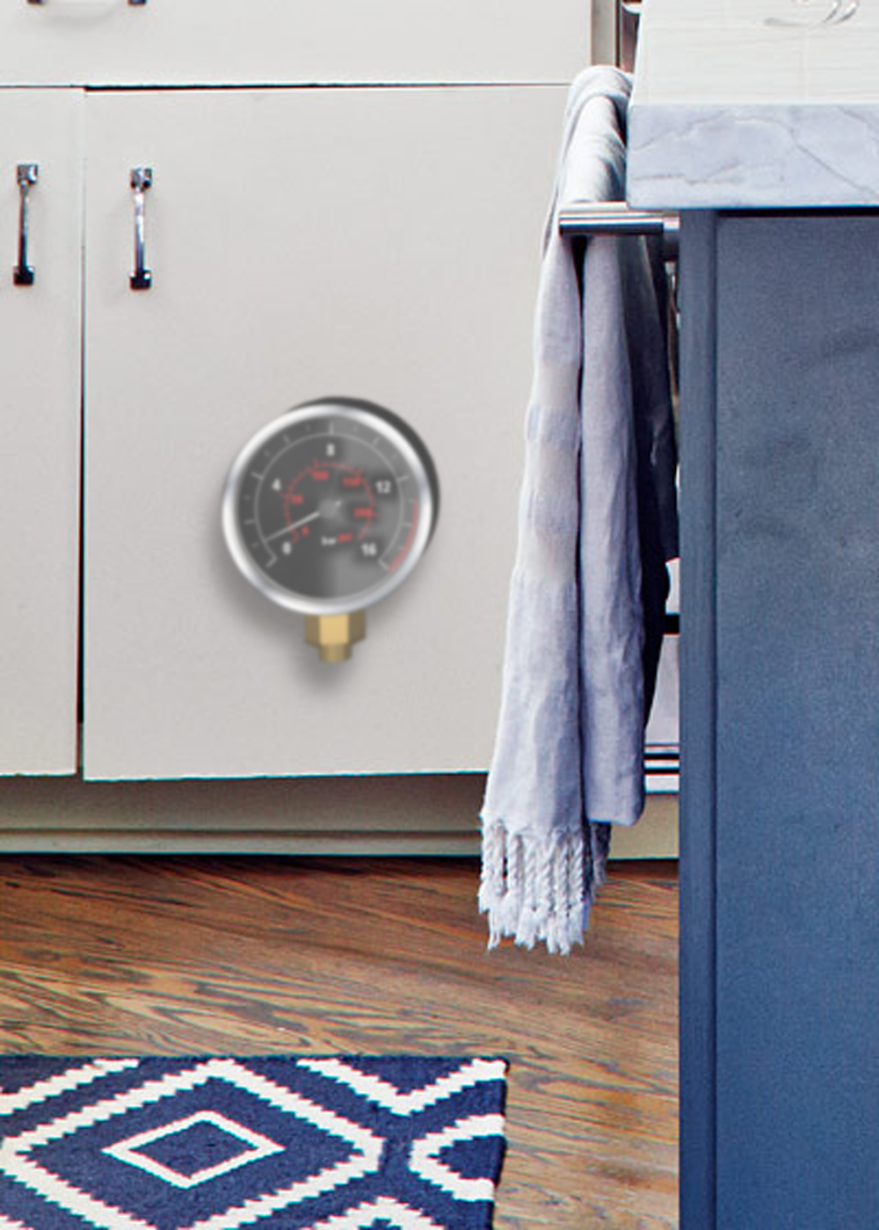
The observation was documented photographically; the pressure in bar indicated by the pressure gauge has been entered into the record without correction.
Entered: 1 bar
